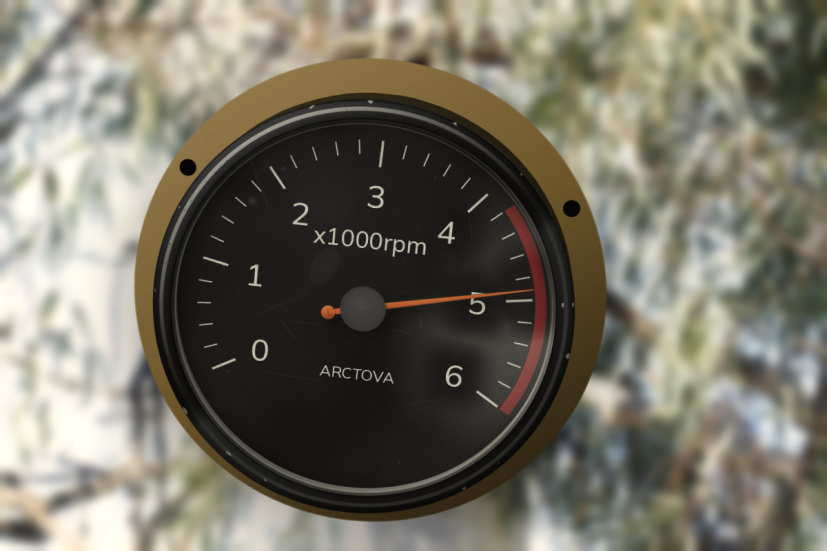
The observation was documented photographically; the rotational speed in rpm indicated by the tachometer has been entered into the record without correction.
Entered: 4900 rpm
